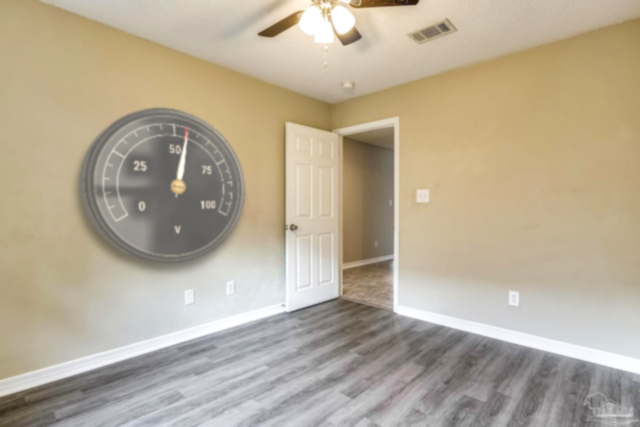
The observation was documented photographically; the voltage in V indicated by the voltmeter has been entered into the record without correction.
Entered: 55 V
